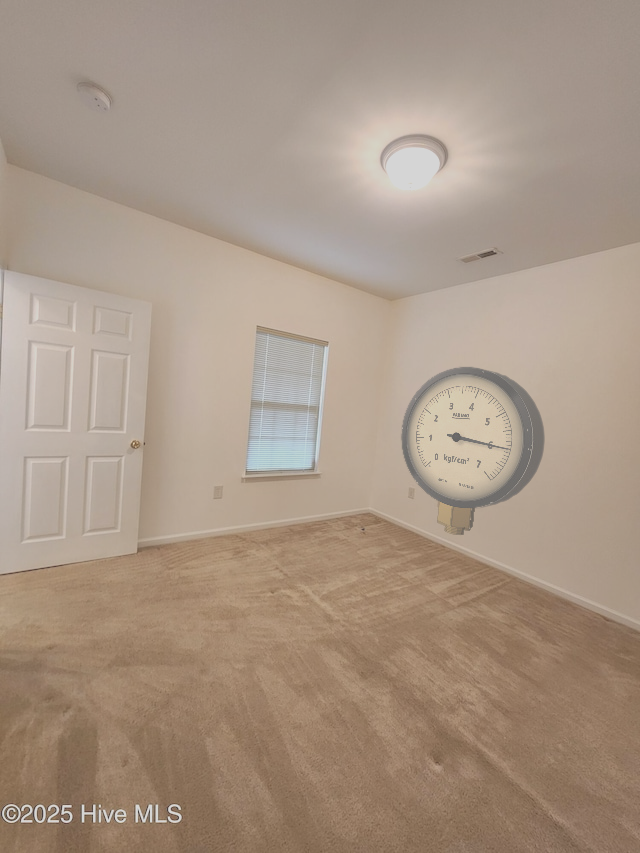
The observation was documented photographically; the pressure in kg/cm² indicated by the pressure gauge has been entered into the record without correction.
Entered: 6 kg/cm²
